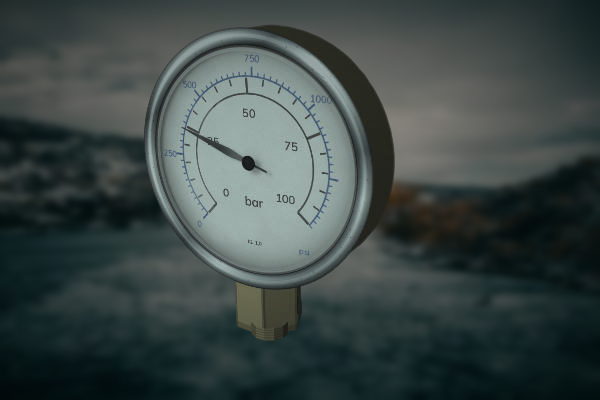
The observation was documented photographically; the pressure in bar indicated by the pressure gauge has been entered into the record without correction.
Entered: 25 bar
